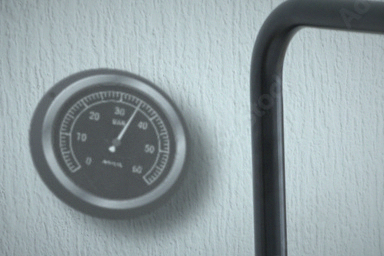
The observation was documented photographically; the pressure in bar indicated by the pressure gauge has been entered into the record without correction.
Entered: 35 bar
